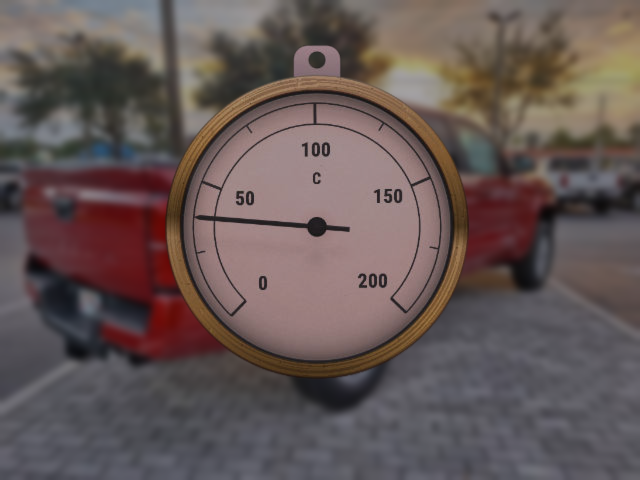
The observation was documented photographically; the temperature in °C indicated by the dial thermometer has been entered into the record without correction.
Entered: 37.5 °C
